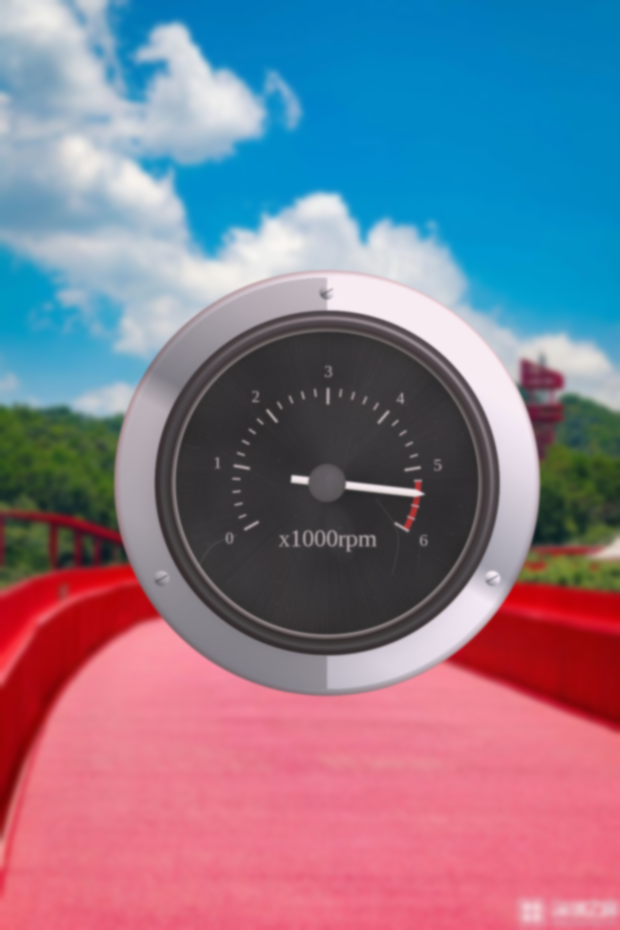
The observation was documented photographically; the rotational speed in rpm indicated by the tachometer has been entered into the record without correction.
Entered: 5400 rpm
